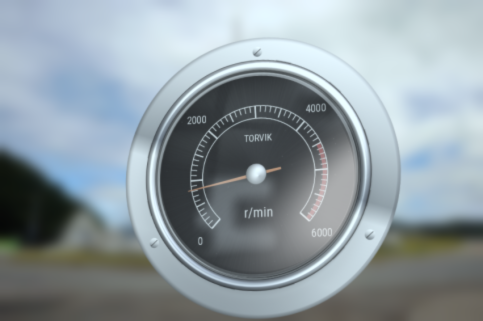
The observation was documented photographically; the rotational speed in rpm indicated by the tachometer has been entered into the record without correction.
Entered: 800 rpm
